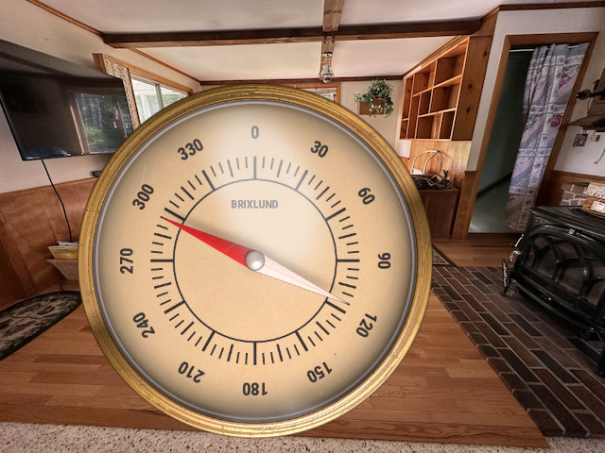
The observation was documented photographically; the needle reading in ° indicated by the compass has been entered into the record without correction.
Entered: 295 °
